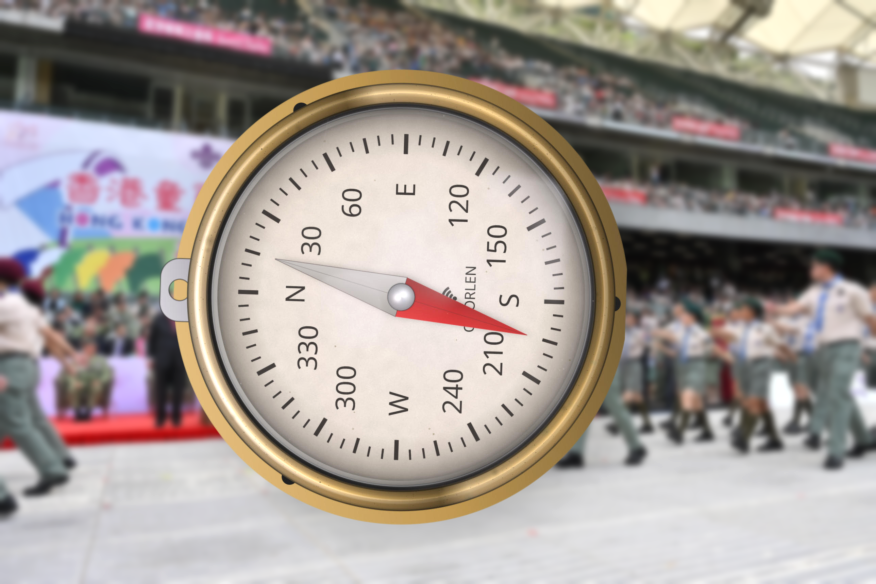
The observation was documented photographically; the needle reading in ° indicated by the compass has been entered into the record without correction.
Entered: 195 °
